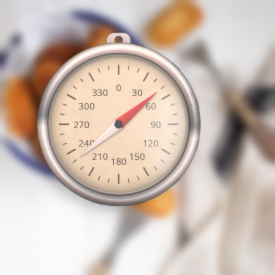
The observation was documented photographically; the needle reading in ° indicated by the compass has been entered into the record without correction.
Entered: 50 °
